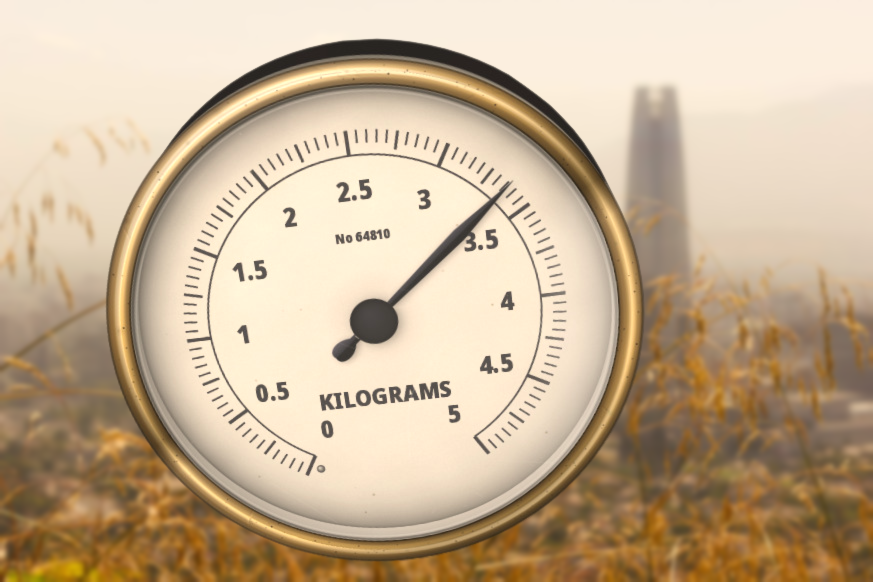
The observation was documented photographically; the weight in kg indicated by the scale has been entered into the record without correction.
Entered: 3.35 kg
